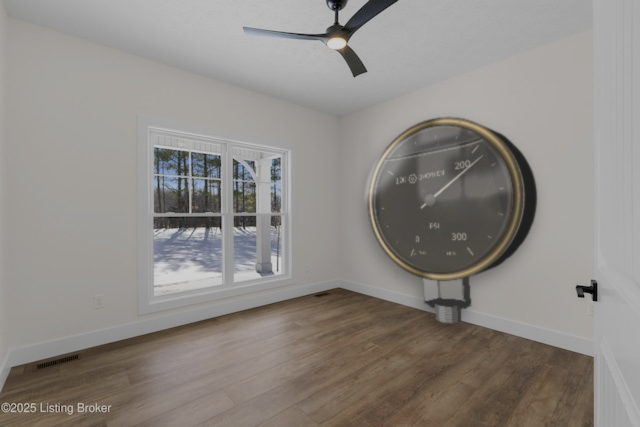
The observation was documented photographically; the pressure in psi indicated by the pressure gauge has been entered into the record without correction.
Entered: 210 psi
